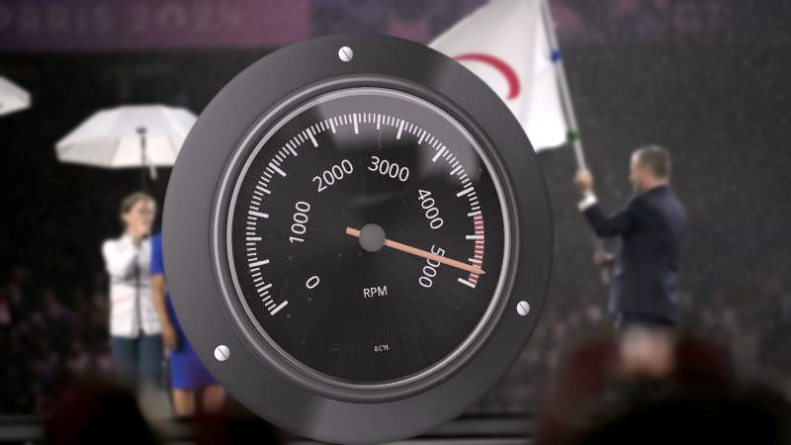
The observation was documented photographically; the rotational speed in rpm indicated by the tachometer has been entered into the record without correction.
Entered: 4850 rpm
